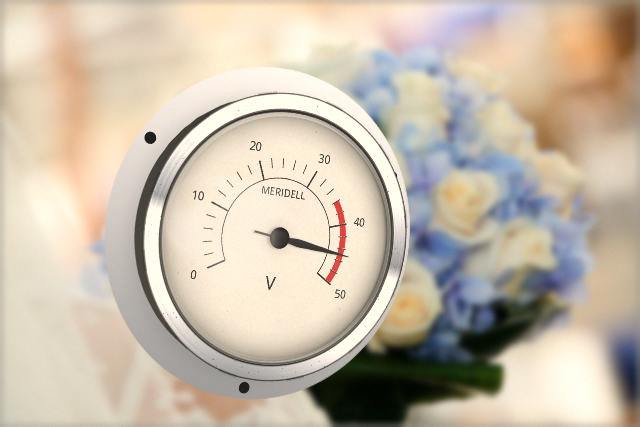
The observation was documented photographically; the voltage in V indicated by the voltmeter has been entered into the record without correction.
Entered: 45 V
